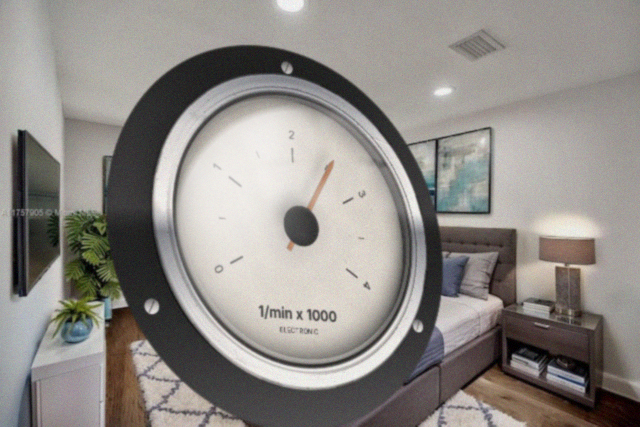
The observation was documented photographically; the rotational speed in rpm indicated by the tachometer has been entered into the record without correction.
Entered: 2500 rpm
